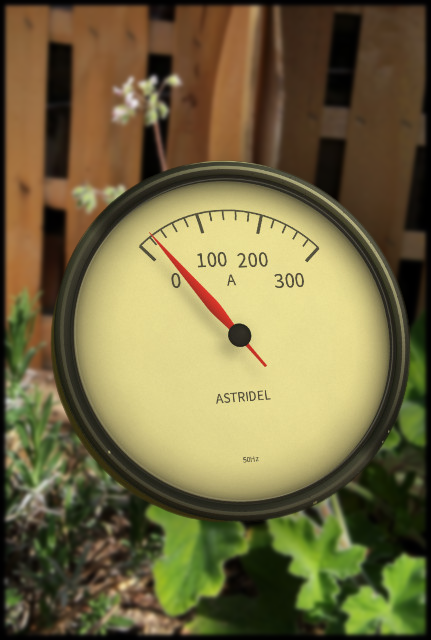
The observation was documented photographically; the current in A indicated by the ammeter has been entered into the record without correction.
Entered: 20 A
